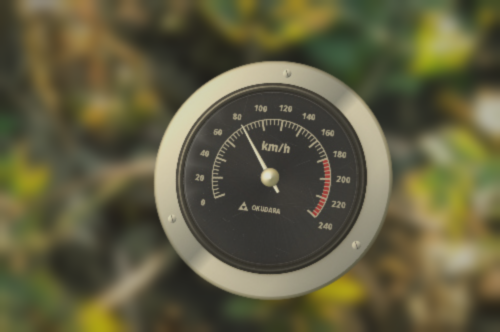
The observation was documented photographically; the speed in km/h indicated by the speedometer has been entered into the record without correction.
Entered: 80 km/h
